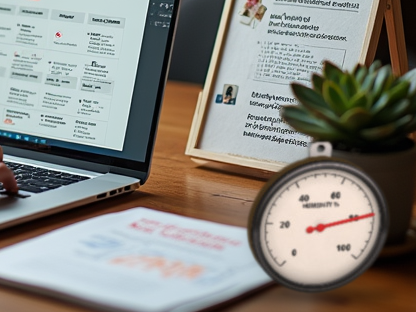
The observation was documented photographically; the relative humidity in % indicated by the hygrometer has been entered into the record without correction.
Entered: 80 %
